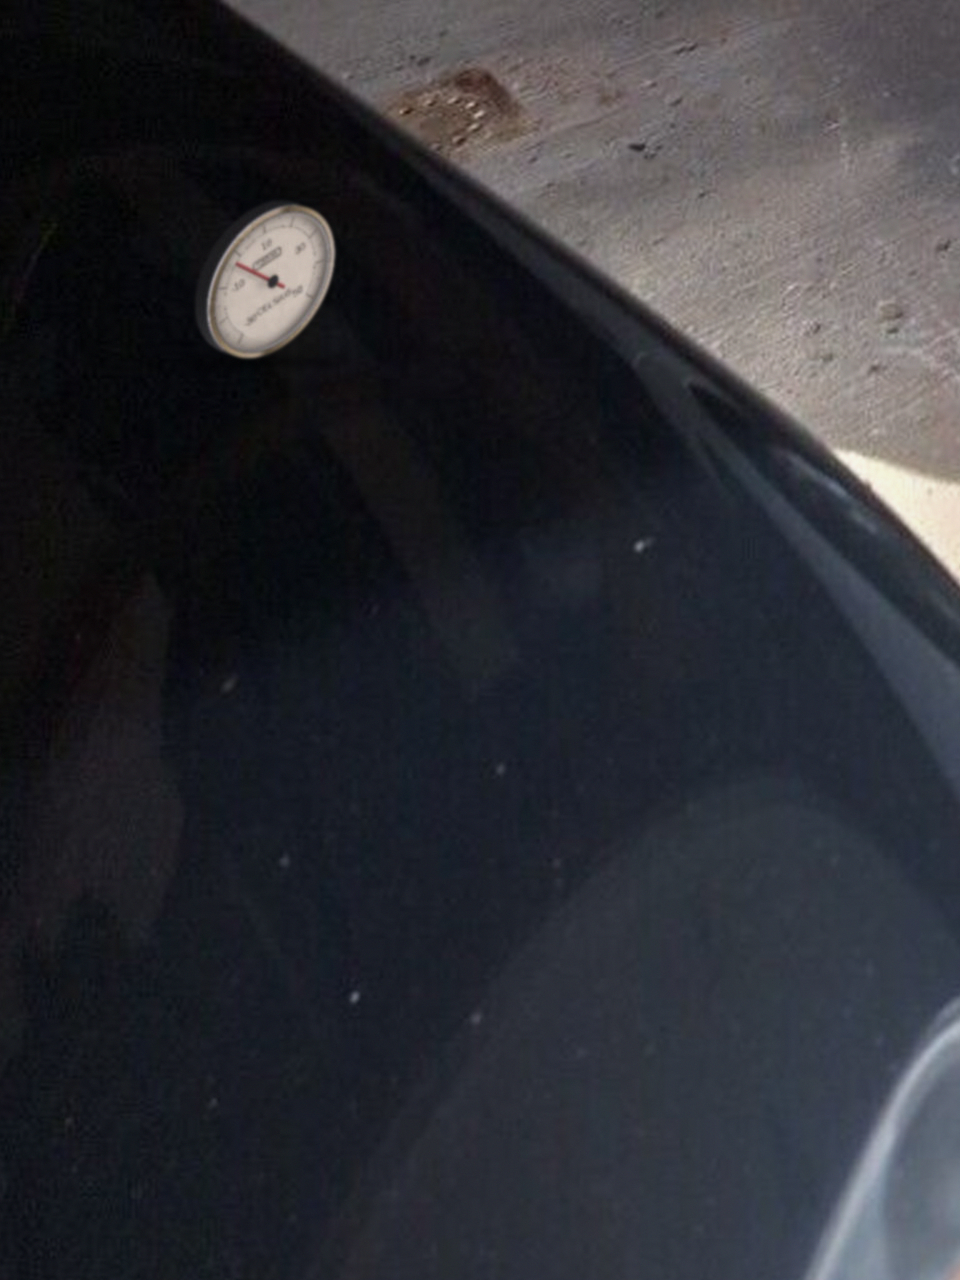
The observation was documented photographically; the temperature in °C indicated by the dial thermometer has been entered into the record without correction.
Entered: -2.5 °C
